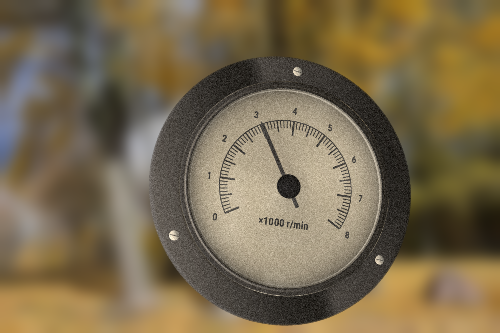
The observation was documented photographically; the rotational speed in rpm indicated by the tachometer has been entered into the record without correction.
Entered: 3000 rpm
